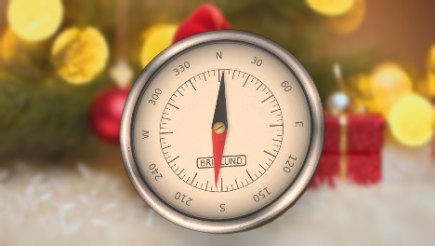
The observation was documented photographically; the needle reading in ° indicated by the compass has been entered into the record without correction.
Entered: 185 °
